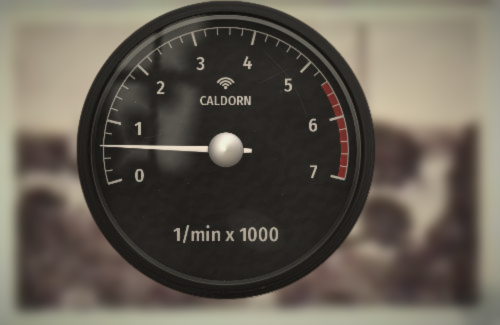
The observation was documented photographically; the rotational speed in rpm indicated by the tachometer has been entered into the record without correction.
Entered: 600 rpm
